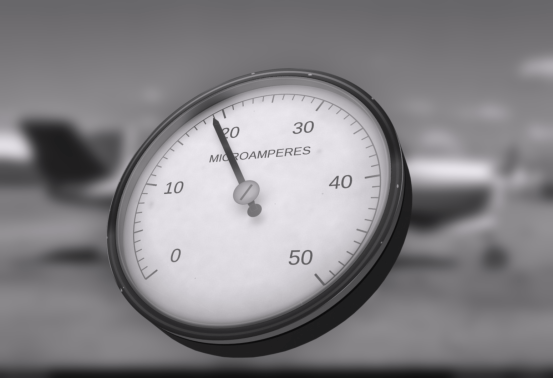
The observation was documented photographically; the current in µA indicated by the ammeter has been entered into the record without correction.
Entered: 19 µA
